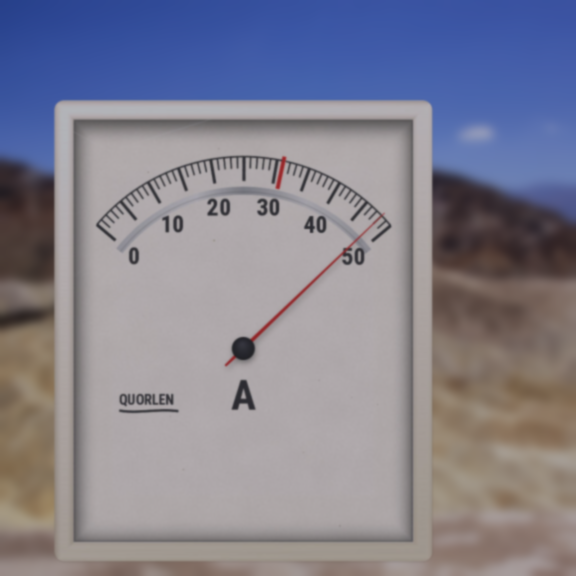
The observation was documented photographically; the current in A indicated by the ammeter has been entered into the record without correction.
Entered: 48 A
